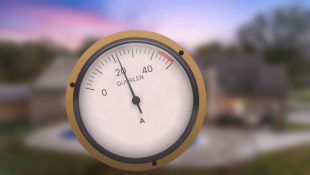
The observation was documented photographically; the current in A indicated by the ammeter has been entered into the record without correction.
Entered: 22 A
